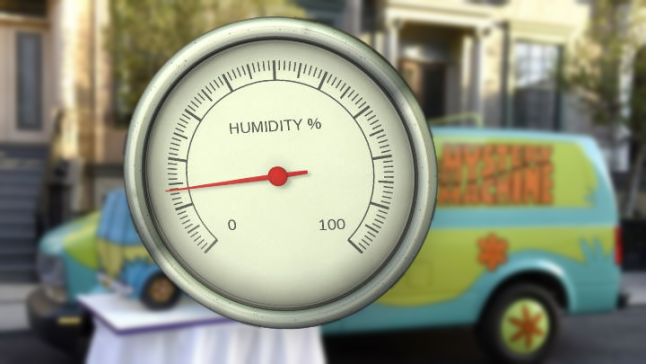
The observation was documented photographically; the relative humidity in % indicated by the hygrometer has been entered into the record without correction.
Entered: 14 %
